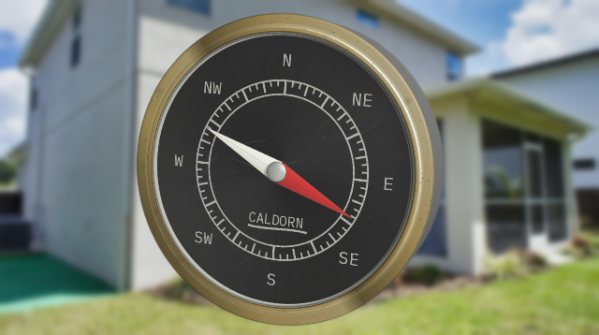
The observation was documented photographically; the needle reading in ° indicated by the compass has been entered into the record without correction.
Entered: 115 °
